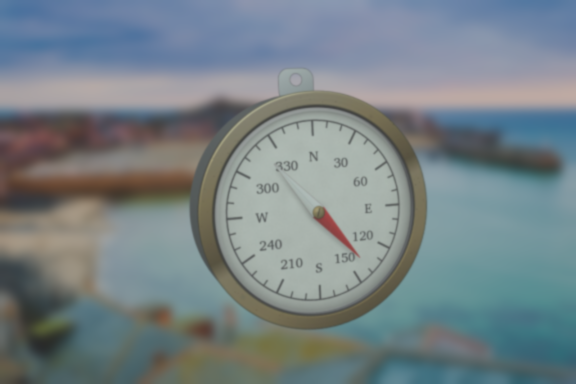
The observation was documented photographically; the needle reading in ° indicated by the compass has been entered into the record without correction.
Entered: 140 °
